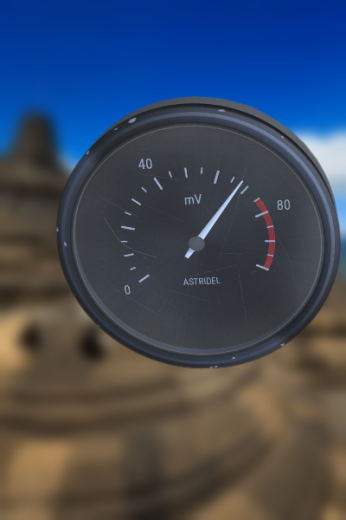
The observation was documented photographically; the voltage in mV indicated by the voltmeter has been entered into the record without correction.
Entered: 67.5 mV
